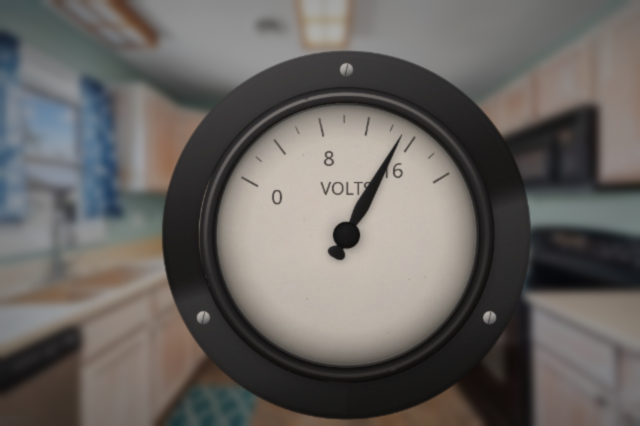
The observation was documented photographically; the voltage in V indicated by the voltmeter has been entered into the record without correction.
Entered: 15 V
